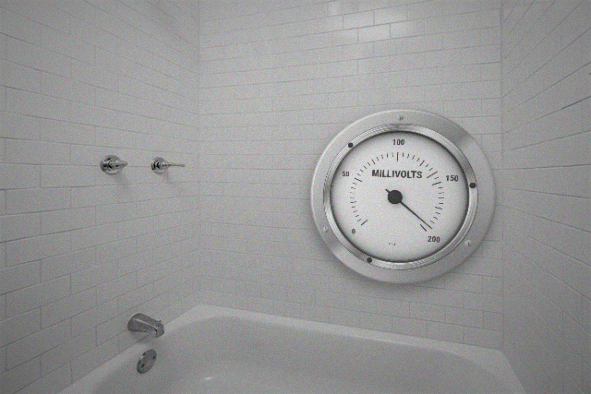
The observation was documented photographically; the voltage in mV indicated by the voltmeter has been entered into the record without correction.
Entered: 195 mV
